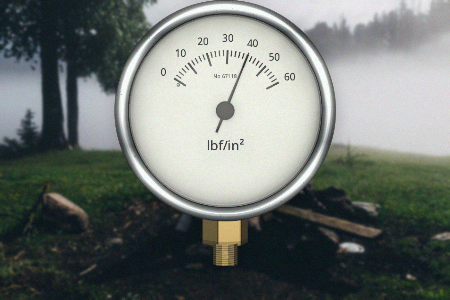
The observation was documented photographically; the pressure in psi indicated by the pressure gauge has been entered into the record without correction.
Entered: 40 psi
